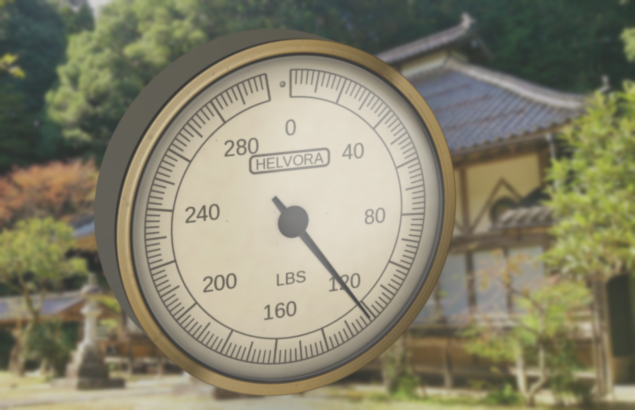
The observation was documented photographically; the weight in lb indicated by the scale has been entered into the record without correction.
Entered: 122 lb
